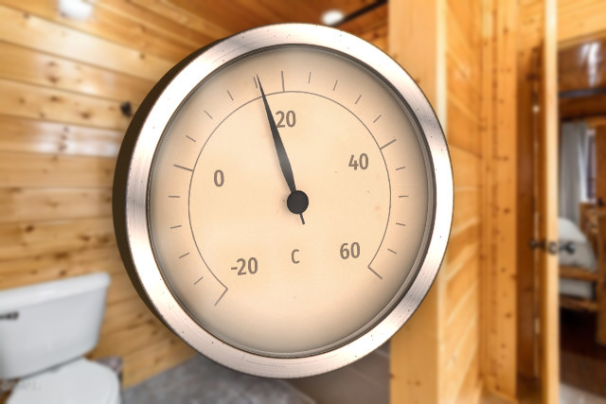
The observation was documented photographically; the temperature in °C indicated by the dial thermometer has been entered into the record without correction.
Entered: 16 °C
